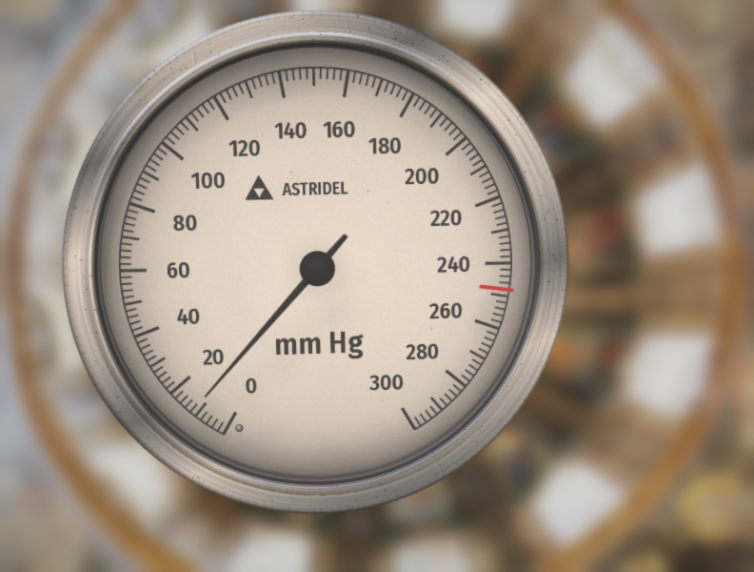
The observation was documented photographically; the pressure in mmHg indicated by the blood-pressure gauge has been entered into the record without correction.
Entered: 12 mmHg
